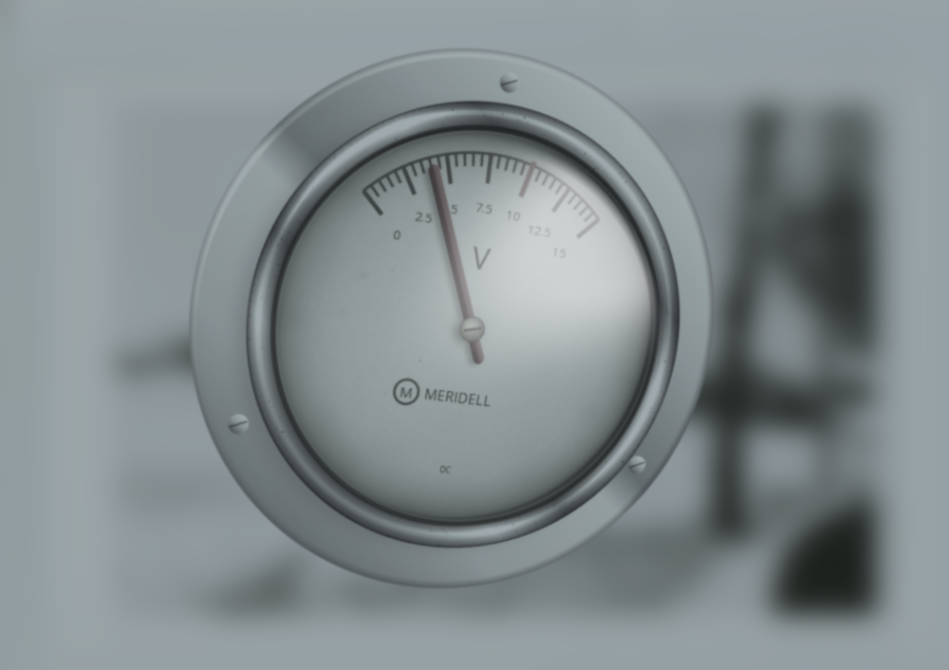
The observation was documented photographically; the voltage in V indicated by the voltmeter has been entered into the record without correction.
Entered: 4 V
